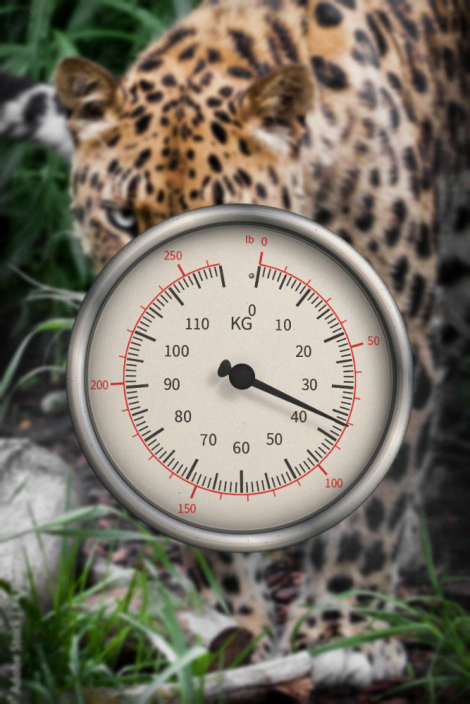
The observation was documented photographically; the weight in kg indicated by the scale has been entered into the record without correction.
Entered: 37 kg
